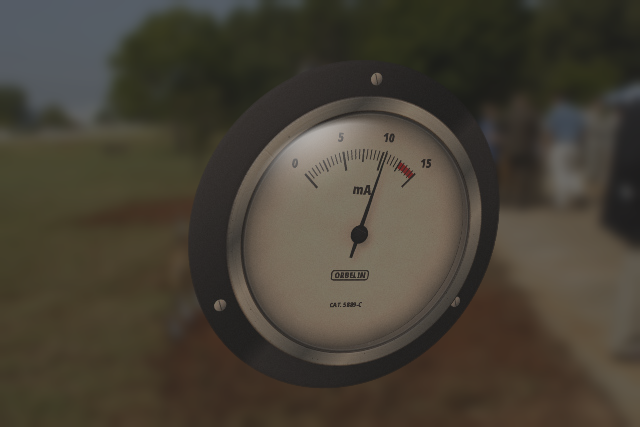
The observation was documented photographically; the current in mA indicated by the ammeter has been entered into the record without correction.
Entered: 10 mA
